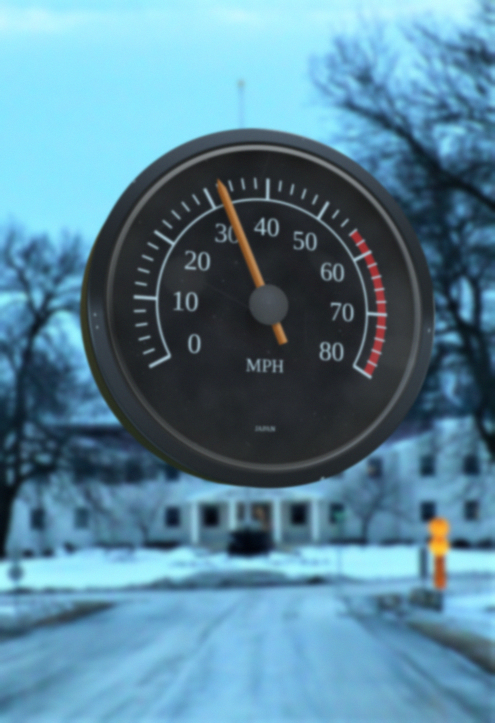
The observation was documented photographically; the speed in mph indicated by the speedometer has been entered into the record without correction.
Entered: 32 mph
